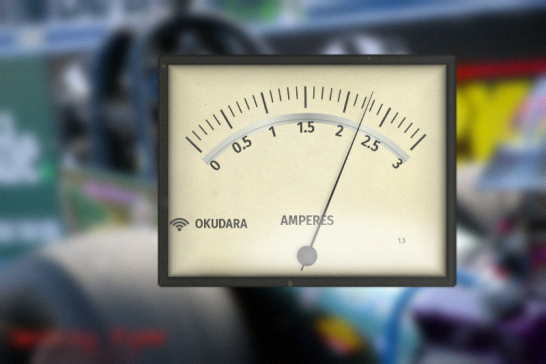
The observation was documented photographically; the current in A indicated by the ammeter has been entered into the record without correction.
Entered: 2.25 A
